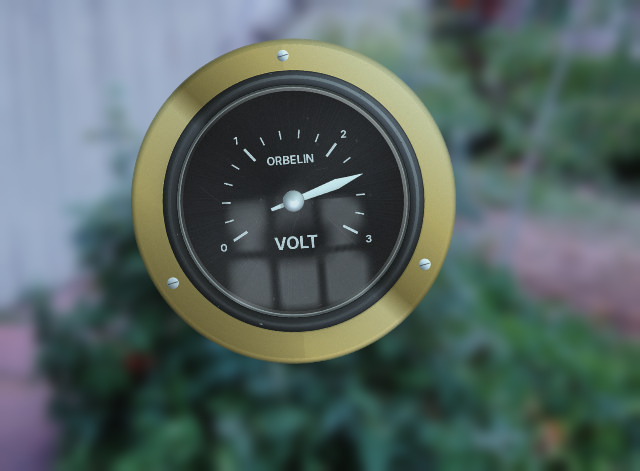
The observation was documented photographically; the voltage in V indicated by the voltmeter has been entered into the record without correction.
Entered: 2.4 V
